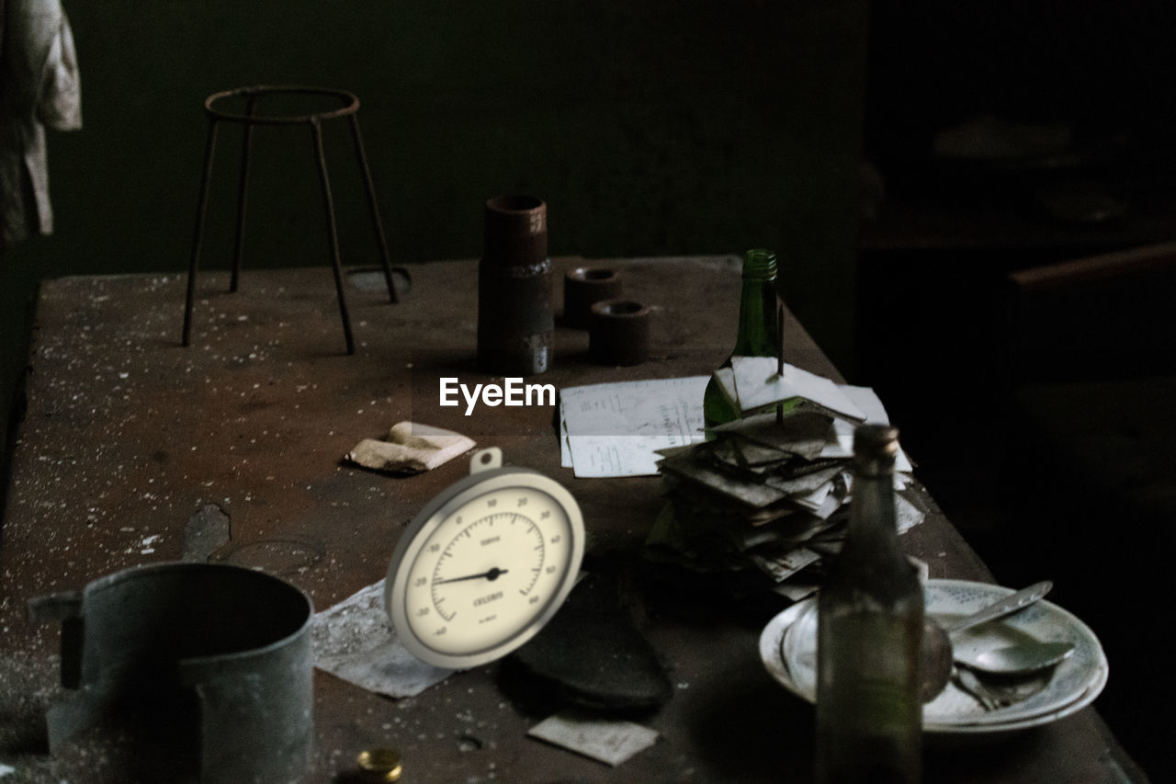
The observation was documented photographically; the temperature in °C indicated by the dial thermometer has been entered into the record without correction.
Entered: -20 °C
